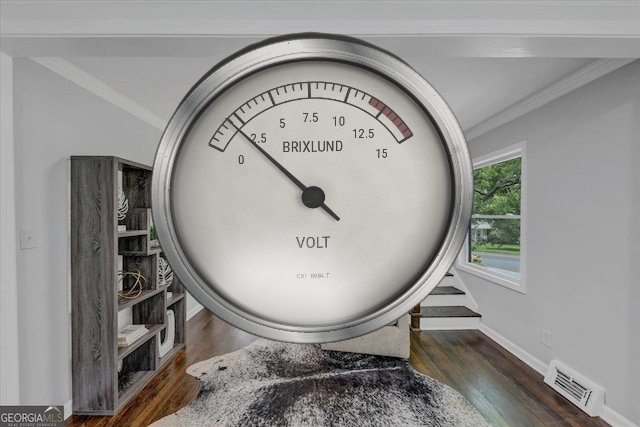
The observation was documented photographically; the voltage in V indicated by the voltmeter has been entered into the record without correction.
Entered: 2 V
